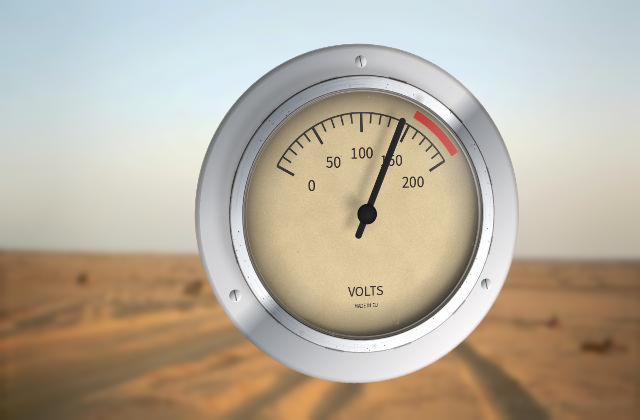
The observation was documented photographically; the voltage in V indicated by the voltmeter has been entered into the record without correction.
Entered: 140 V
